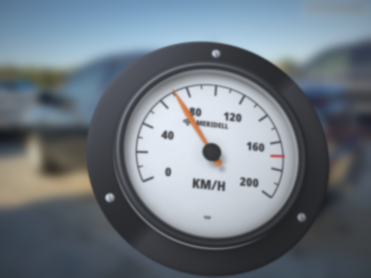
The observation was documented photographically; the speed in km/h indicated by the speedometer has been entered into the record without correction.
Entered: 70 km/h
